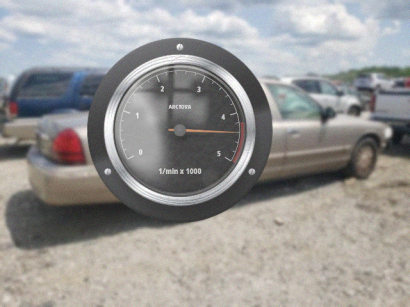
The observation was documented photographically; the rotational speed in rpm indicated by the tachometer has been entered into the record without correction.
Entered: 4400 rpm
